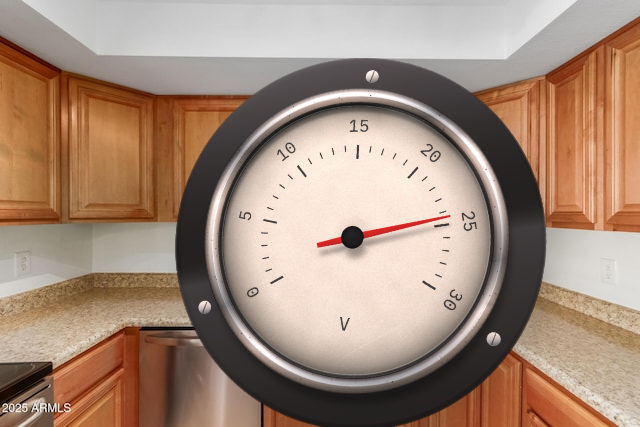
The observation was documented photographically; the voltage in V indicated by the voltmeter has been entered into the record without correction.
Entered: 24.5 V
